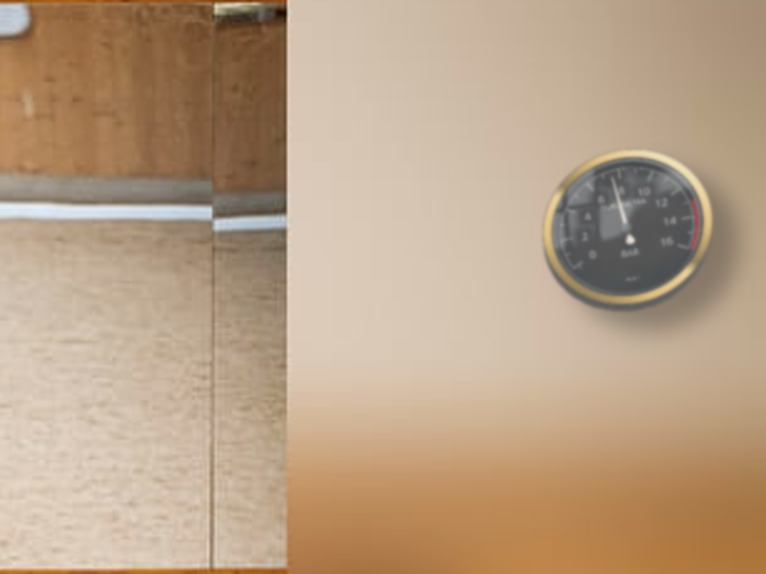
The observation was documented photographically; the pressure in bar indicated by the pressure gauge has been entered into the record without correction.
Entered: 7.5 bar
